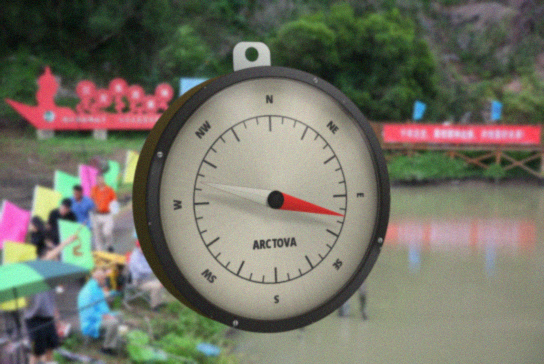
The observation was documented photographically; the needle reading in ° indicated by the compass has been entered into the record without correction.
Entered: 105 °
